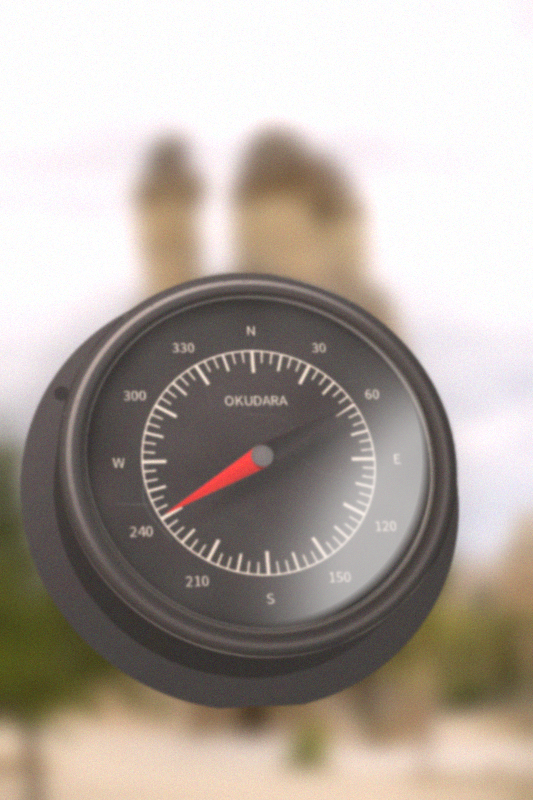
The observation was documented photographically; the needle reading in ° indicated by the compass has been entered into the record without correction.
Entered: 240 °
